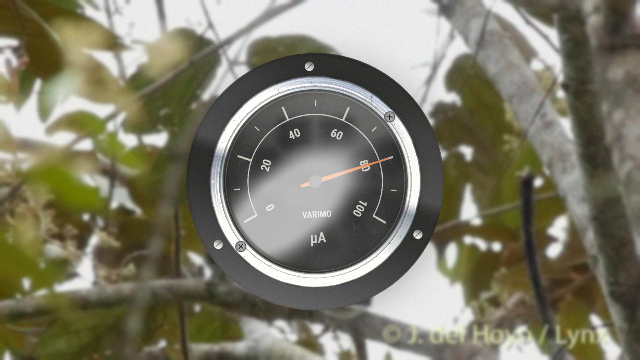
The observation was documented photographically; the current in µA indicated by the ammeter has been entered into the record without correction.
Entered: 80 µA
